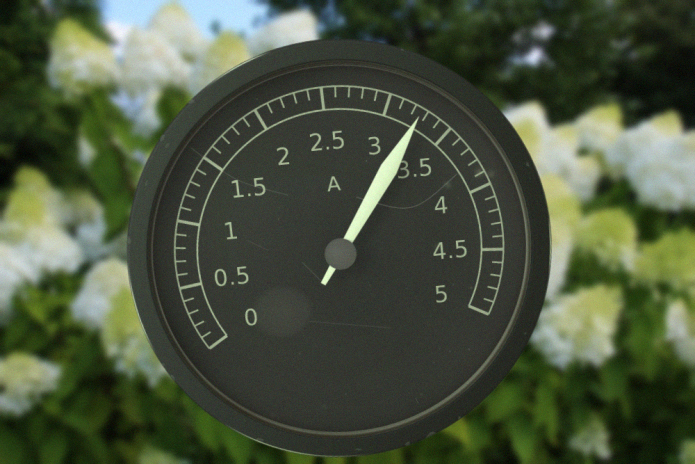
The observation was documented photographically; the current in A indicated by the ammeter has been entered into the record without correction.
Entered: 3.25 A
